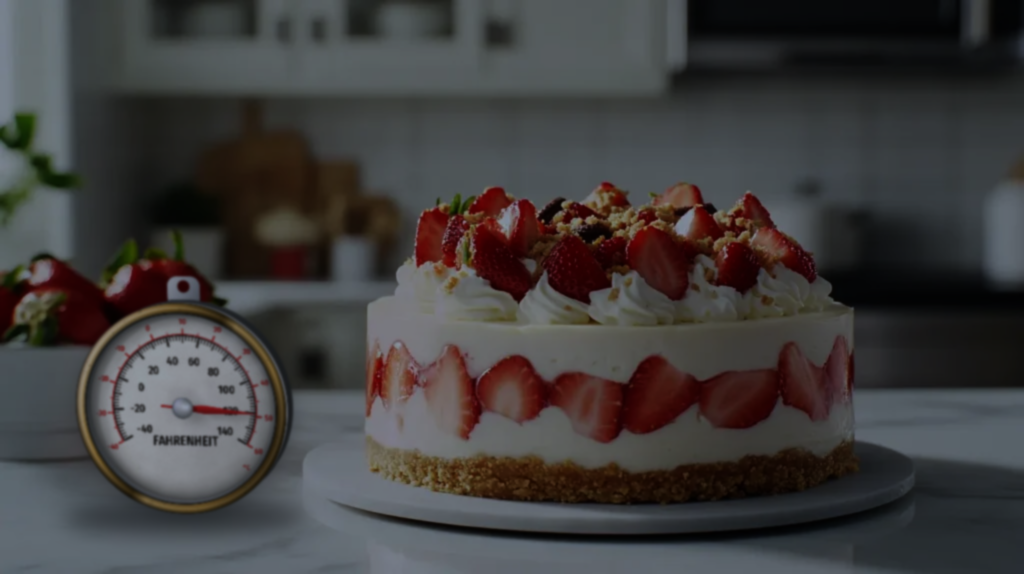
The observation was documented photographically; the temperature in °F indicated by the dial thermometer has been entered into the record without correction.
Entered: 120 °F
